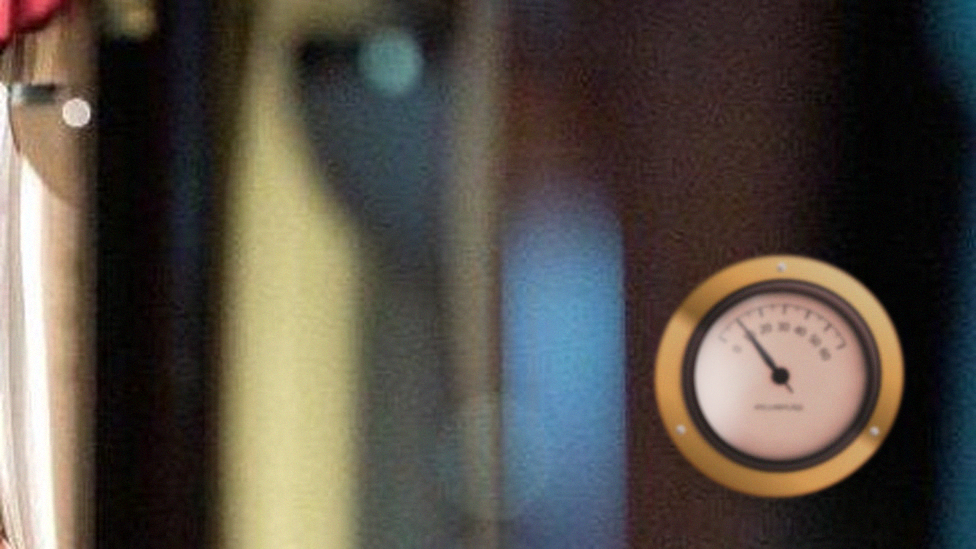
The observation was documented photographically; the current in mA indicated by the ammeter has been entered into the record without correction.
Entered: 10 mA
